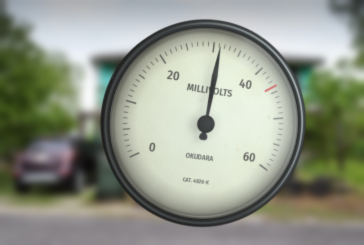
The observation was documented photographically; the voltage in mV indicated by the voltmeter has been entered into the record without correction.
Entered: 31 mV
